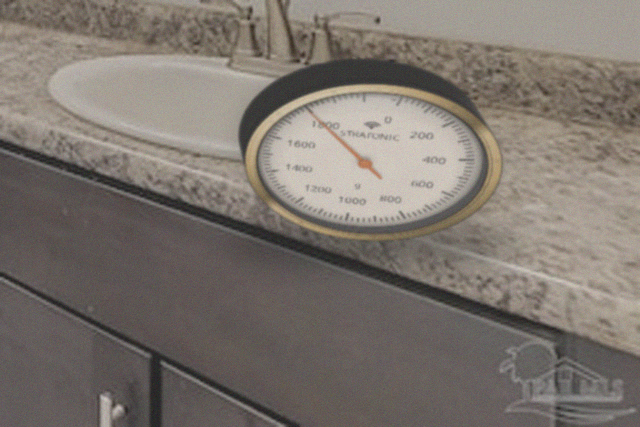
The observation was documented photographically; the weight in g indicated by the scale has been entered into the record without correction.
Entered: 1800 g
